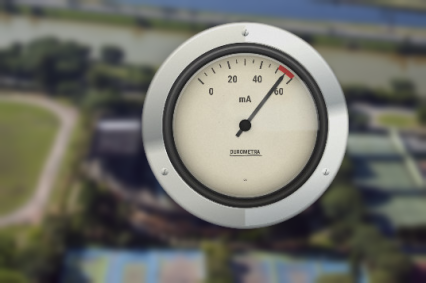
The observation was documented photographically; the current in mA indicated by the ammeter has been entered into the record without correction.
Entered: 55 mA
